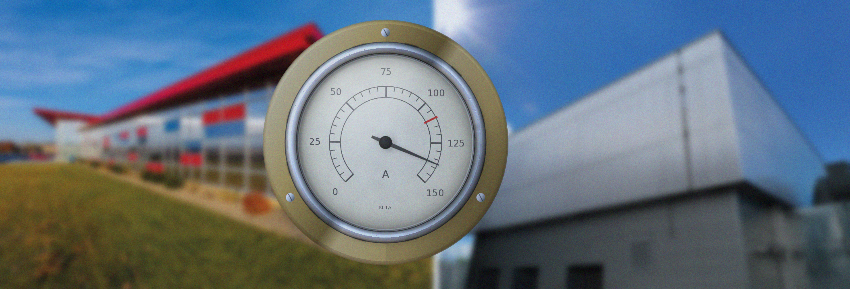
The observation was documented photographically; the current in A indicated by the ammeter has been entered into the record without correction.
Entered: 137.5 A
